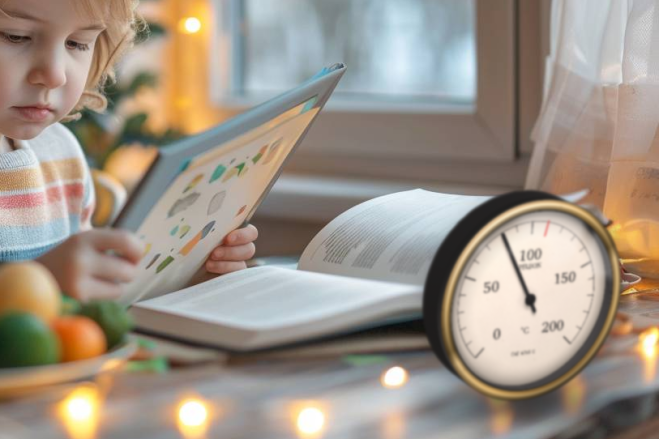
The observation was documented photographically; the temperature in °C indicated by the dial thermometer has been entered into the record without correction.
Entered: 80 °C
